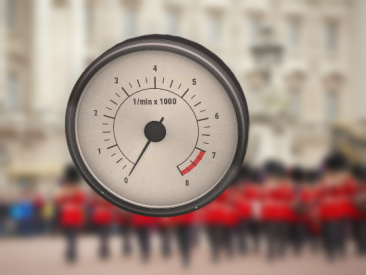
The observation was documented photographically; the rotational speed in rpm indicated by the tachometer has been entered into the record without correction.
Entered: 0 rpm
